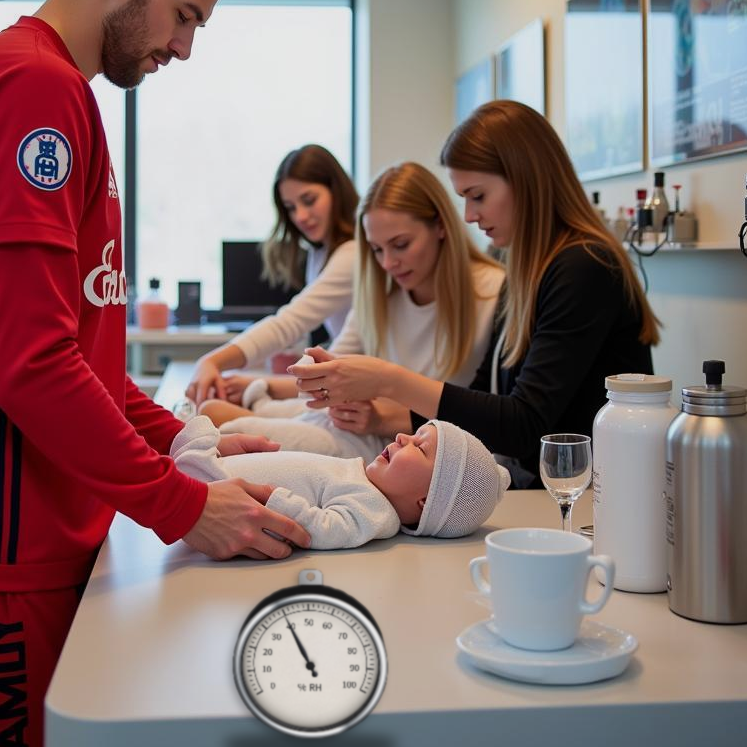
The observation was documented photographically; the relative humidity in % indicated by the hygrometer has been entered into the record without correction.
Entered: 40 %
